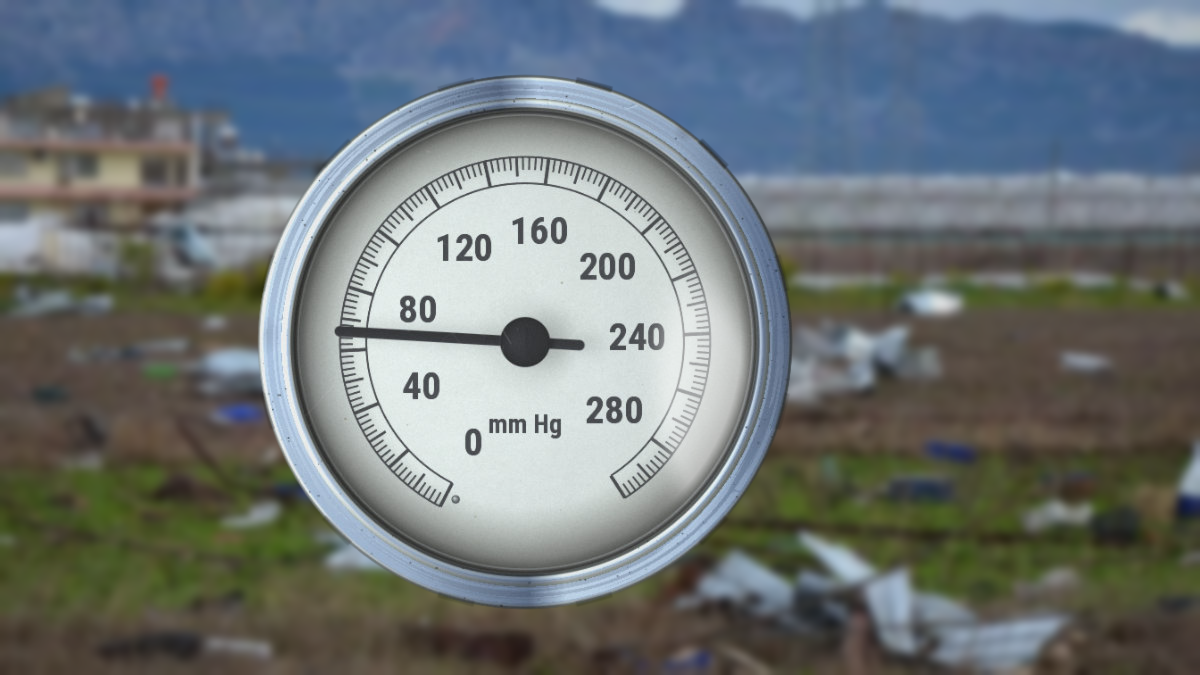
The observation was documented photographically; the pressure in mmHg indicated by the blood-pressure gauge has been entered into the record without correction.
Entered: 66 mmHg
